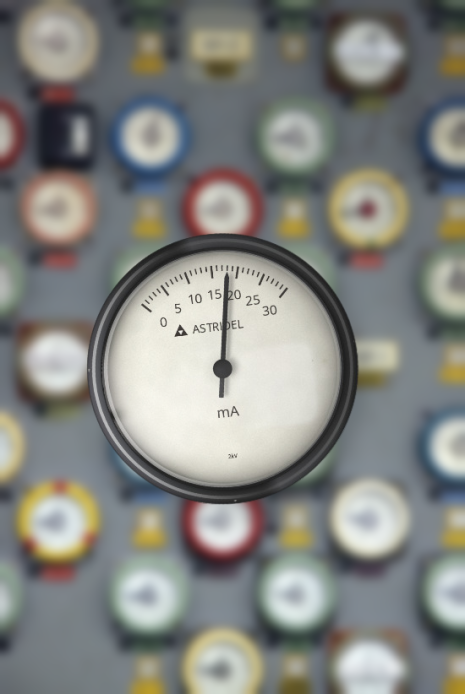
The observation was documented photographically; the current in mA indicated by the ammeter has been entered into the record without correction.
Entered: 18 mA
